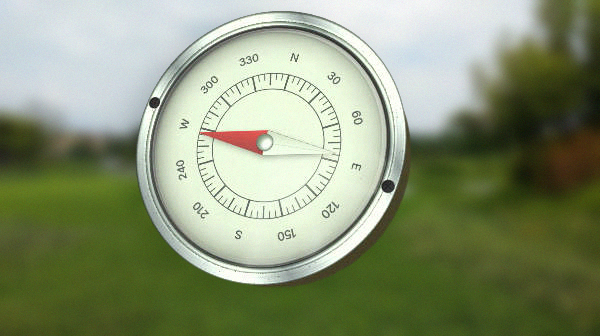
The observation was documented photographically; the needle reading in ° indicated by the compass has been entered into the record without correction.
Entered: 265 °
